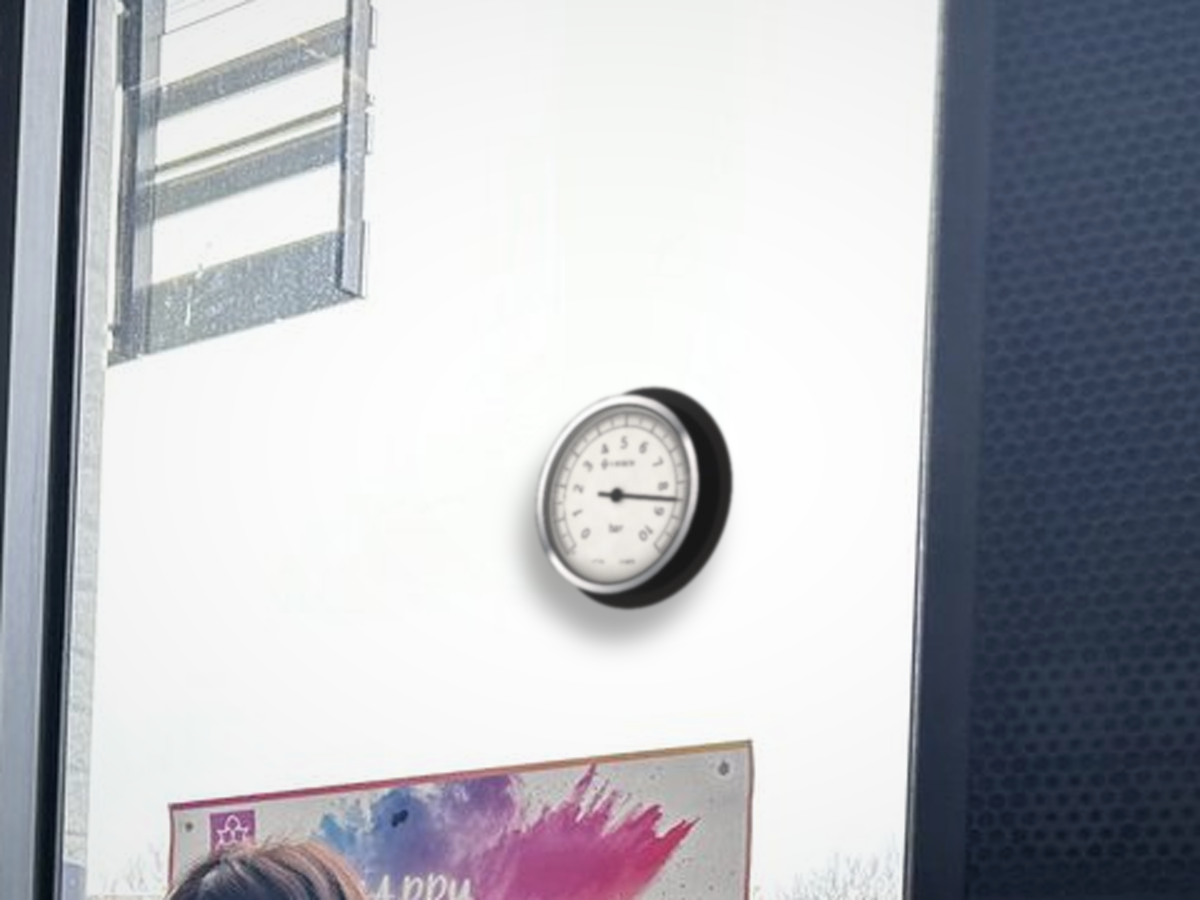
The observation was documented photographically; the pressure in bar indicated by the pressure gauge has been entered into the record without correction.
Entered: 8.5 bar
